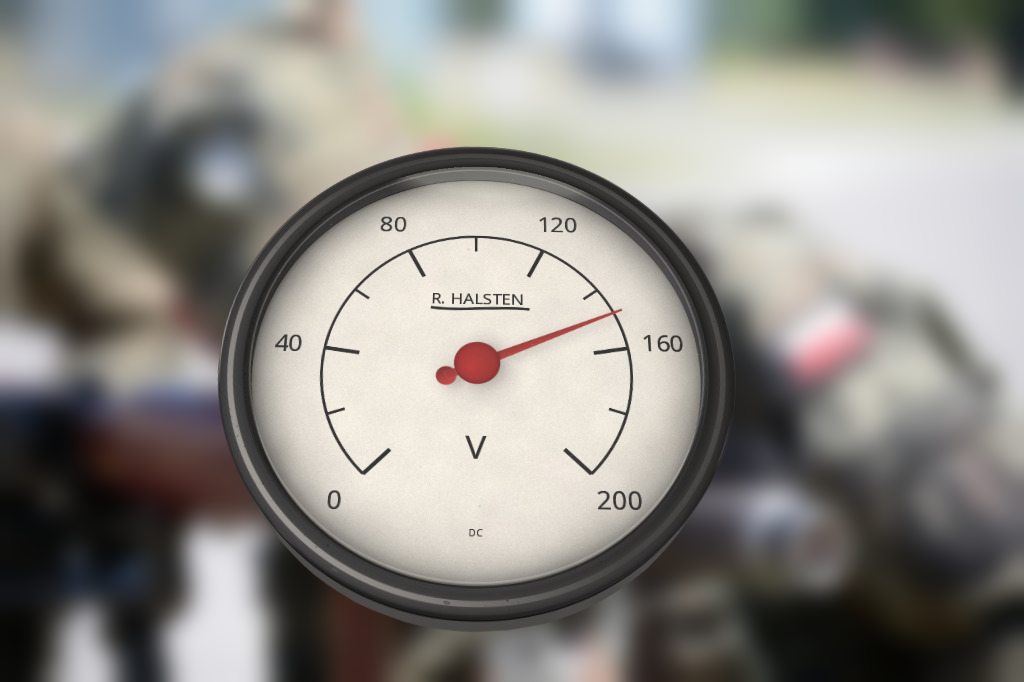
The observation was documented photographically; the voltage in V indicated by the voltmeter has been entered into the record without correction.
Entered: 150 V
